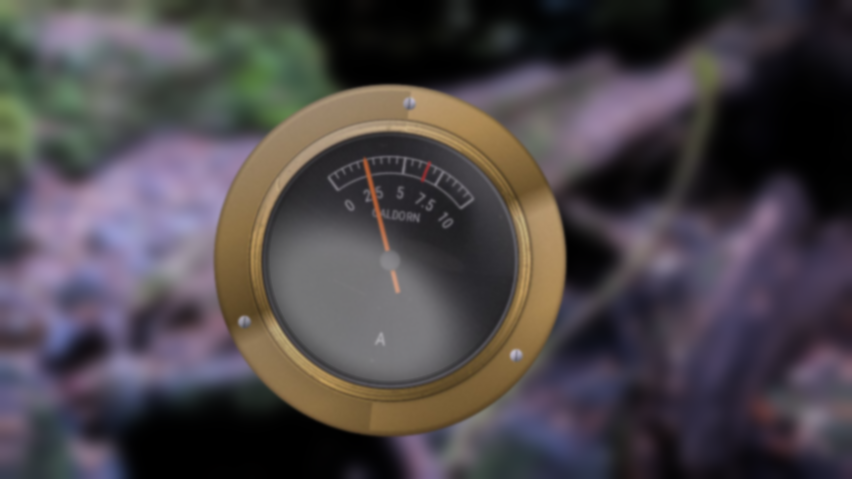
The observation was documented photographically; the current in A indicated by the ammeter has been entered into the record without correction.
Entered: 2.5 A
